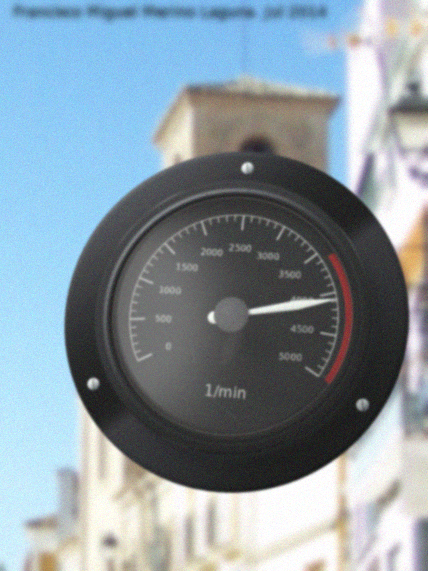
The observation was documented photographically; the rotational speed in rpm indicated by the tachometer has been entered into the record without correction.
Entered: 4100 rpm
